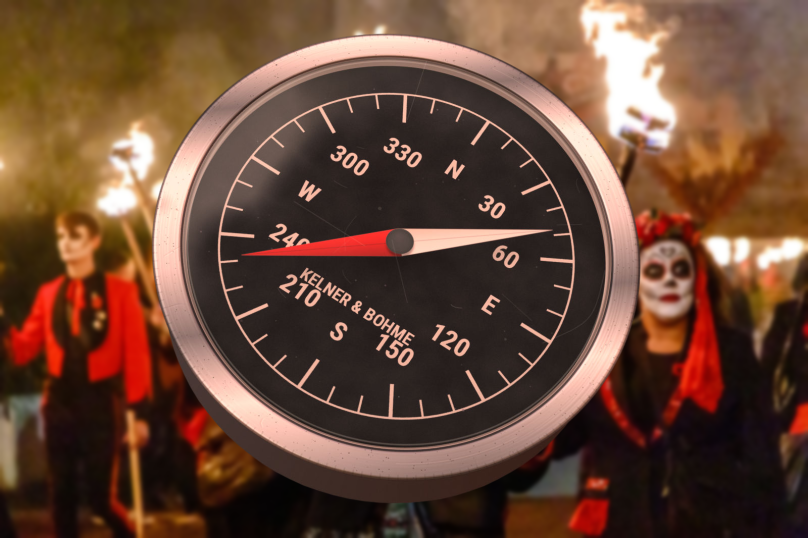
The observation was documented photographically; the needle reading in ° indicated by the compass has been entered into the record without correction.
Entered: 230 °
